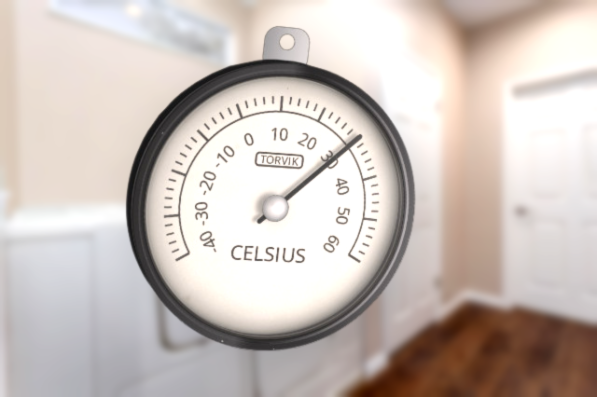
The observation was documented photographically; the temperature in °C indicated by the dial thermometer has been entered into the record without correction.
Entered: 30 °C
